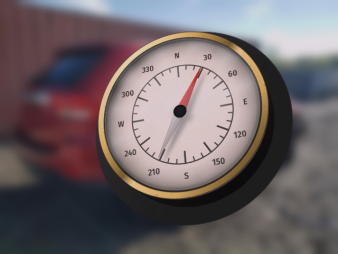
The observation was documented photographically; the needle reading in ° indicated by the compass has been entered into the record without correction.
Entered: 30 °
